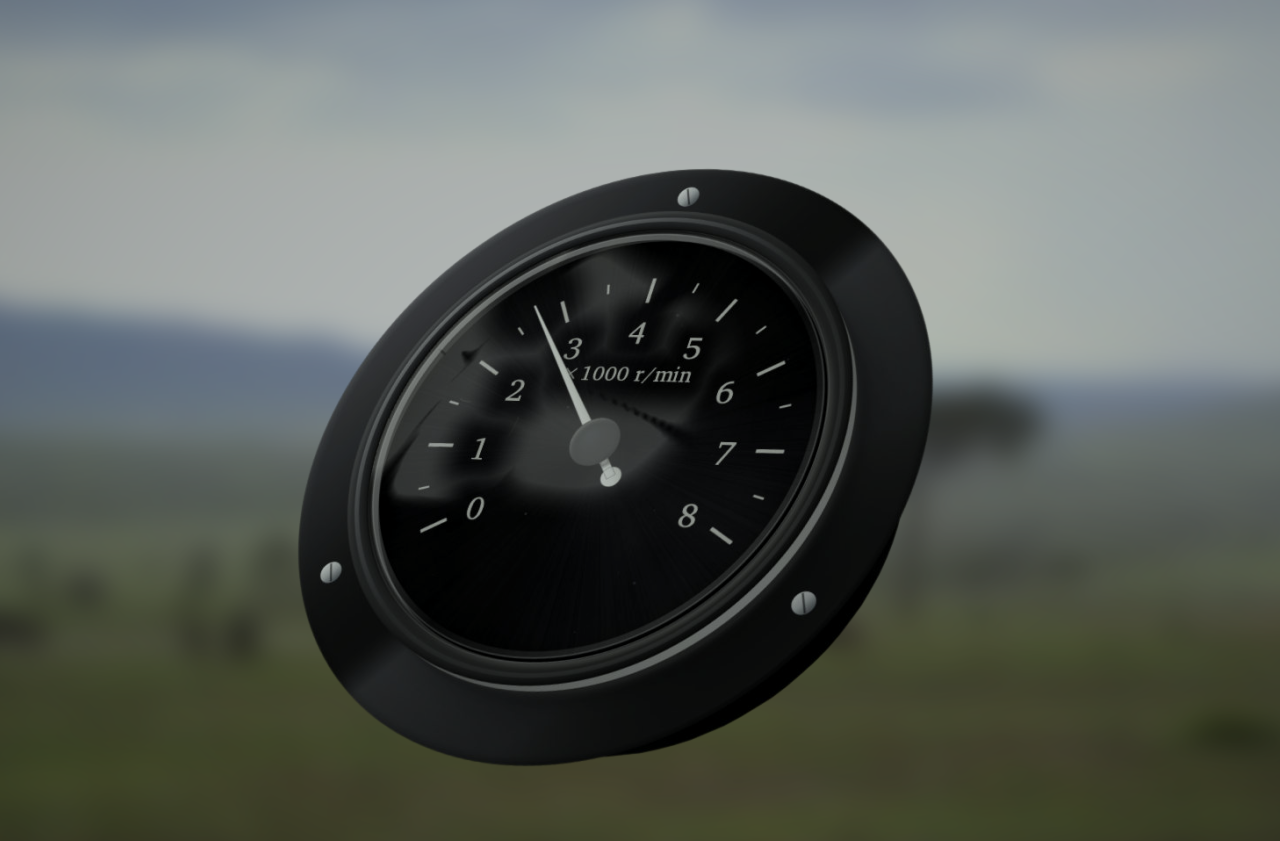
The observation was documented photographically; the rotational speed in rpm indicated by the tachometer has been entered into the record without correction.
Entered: 2750 rpm
